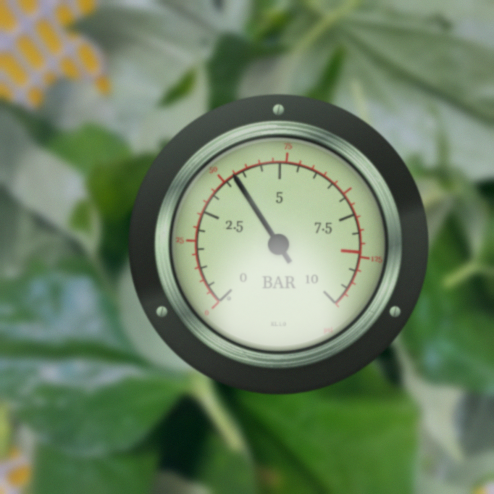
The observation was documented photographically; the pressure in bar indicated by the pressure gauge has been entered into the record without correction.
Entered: 3.75 bar
